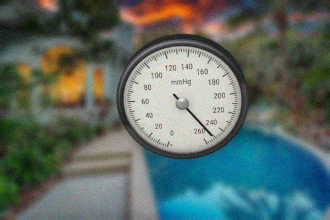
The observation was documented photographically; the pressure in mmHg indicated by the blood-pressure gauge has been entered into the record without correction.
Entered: 250 mmHg
